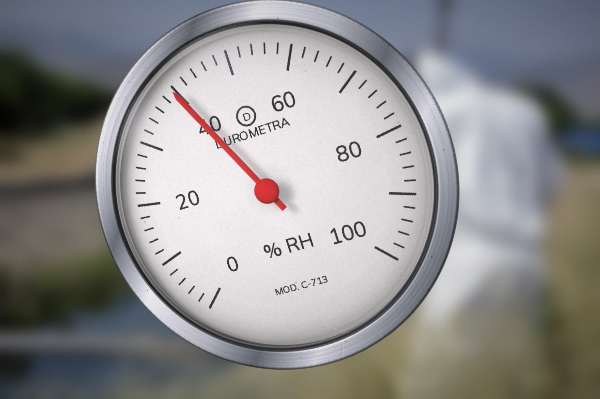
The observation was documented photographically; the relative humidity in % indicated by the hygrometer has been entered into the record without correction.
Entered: 40 %
